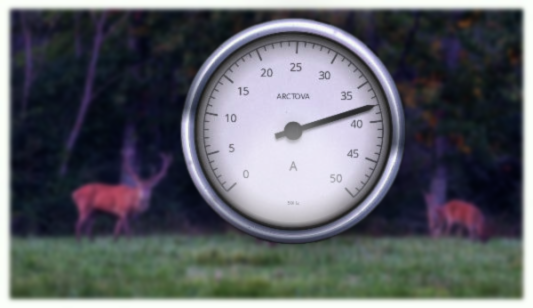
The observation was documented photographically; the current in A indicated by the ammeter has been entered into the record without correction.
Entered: 38 A
